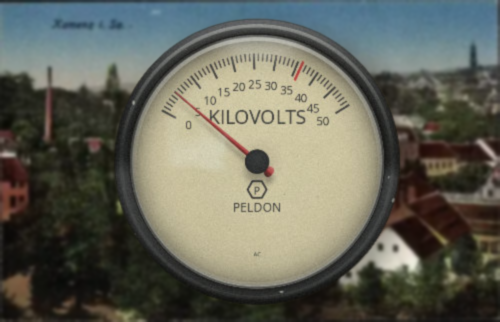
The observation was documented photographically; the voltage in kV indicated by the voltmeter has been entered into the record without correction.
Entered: 5 kV
